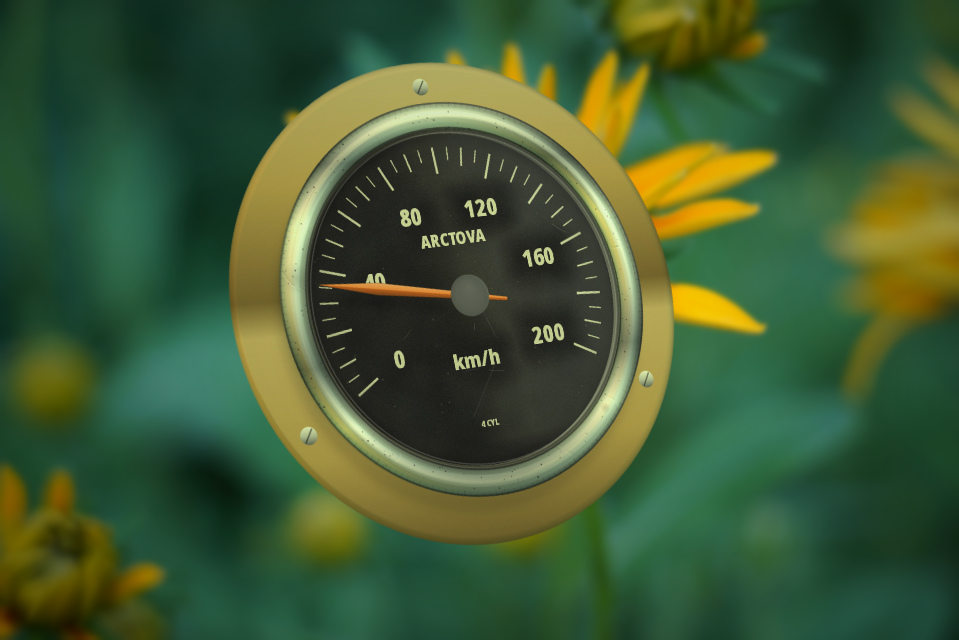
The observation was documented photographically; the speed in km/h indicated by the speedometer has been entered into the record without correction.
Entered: 35 km/h
